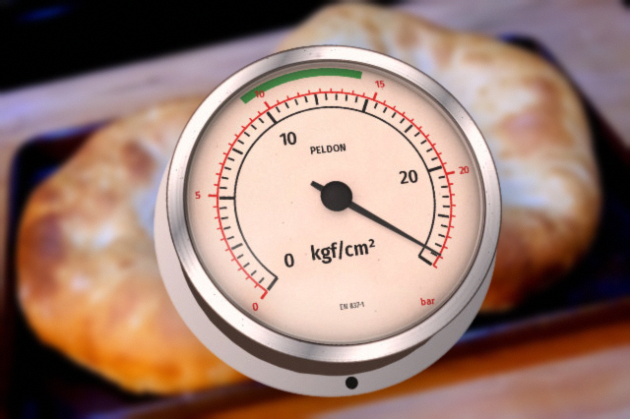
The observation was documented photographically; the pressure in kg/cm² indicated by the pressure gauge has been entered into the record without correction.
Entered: 24.5 kg/cm²
